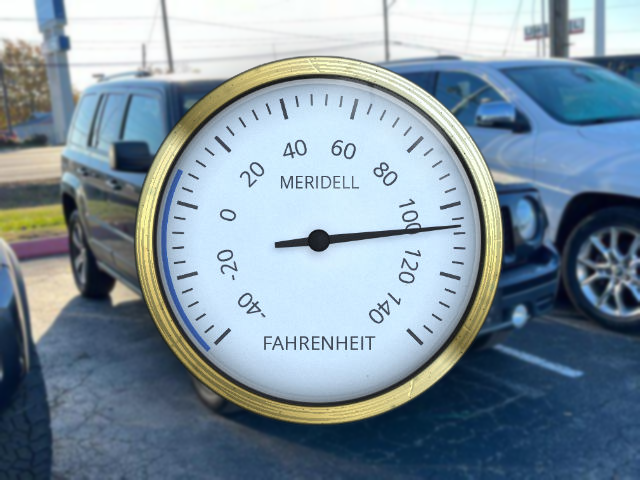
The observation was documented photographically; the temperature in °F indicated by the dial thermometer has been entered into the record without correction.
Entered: 106 °F
